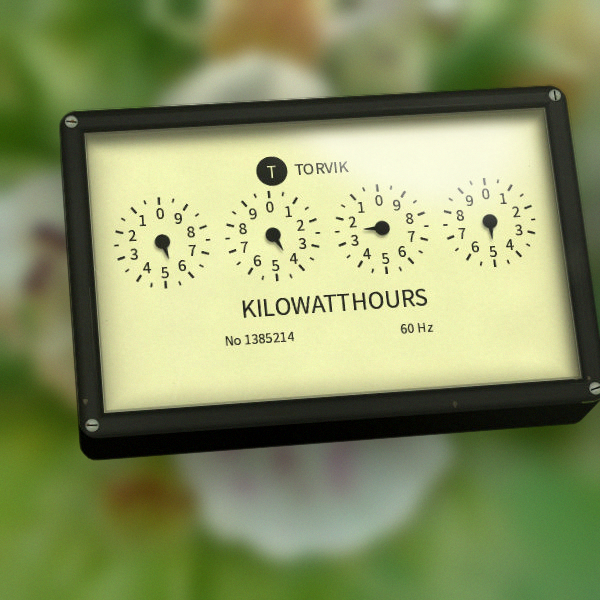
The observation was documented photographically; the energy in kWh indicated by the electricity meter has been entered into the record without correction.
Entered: 5425 kWh
